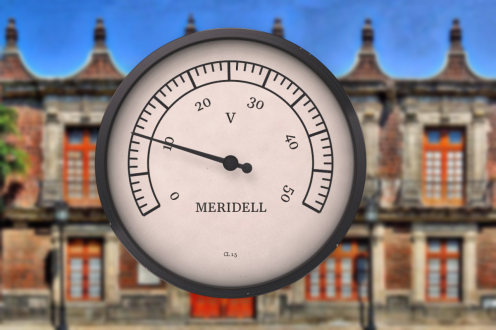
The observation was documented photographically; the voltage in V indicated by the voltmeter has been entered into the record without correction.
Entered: 10 V
